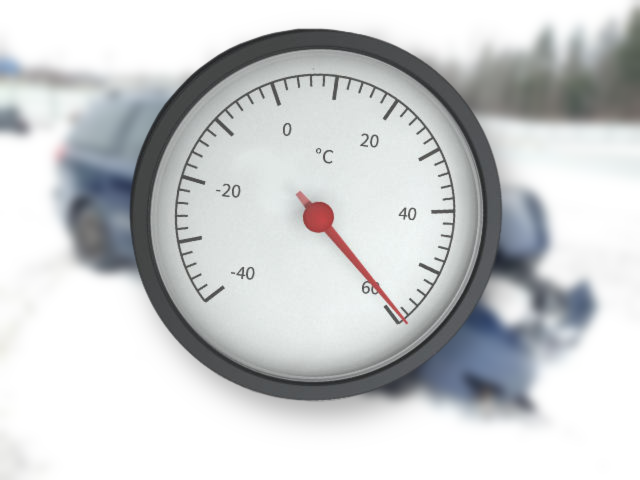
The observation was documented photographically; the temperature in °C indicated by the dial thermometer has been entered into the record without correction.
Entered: 59 °C
